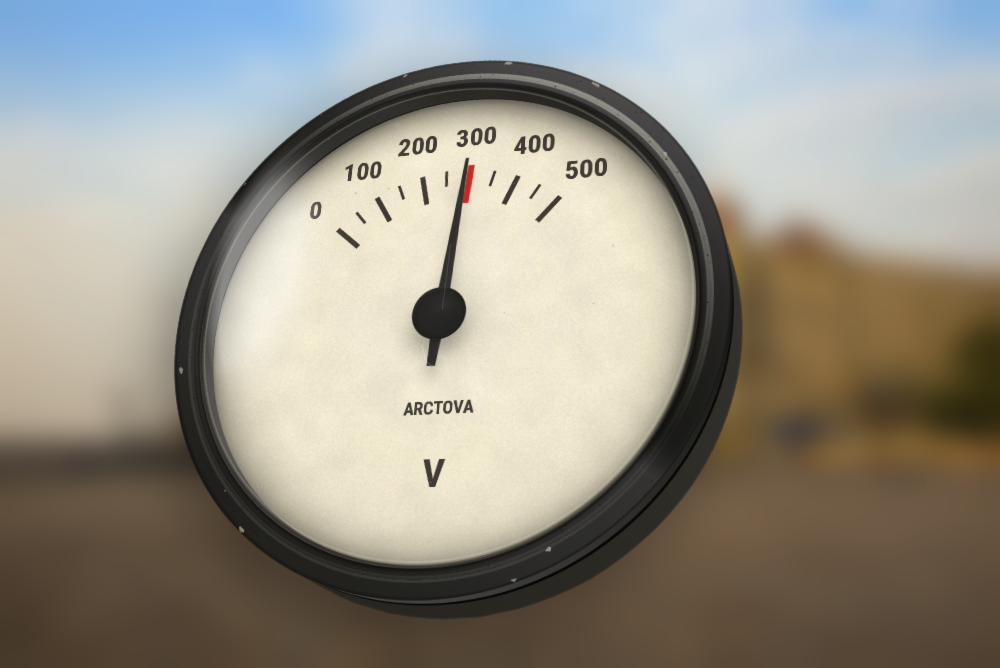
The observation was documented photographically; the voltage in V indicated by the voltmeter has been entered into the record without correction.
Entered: 300 V
